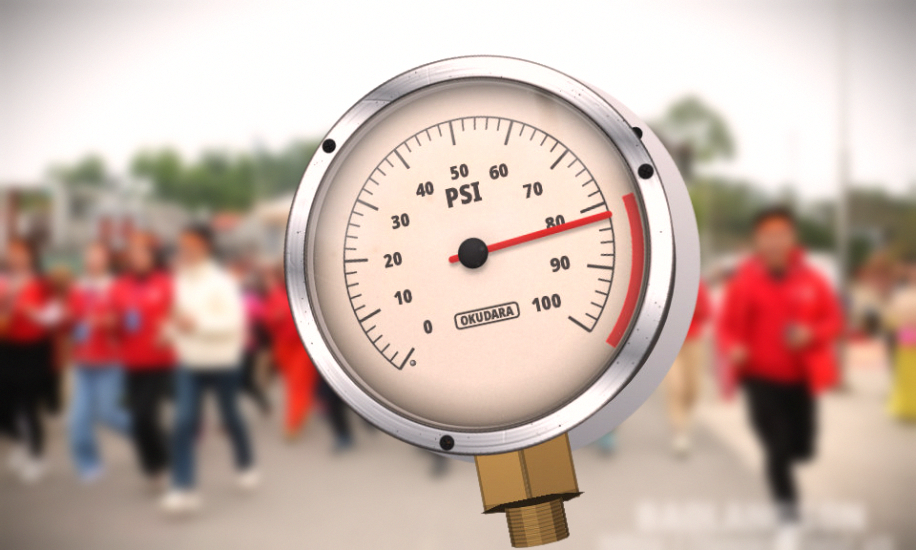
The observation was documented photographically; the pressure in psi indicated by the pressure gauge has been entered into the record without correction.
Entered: 82 psi
